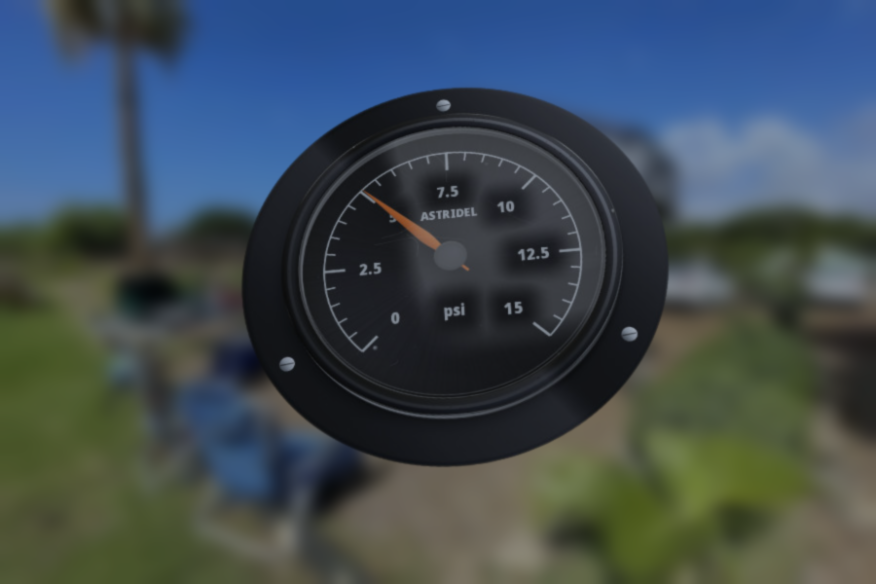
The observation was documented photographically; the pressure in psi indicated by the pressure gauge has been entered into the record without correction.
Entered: 5 psi
